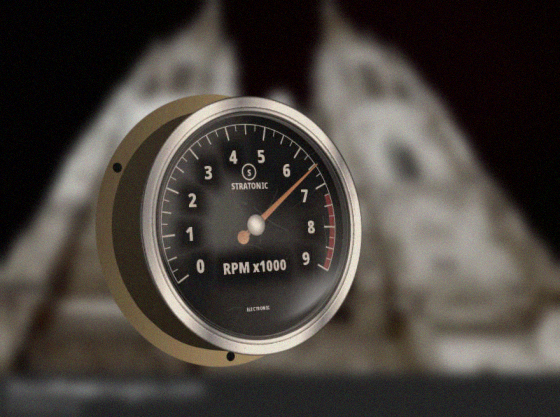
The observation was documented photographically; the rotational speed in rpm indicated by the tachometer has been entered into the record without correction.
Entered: 6500 rpm
